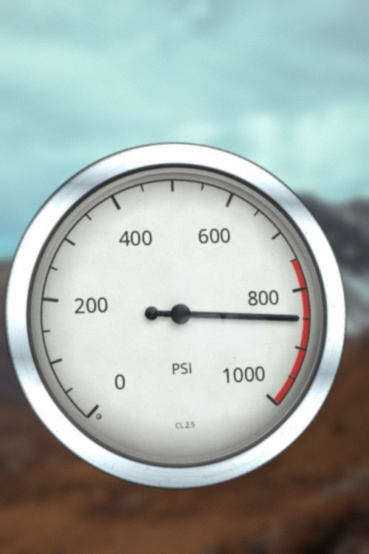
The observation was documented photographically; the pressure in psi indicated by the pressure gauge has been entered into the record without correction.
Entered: 850 psi
